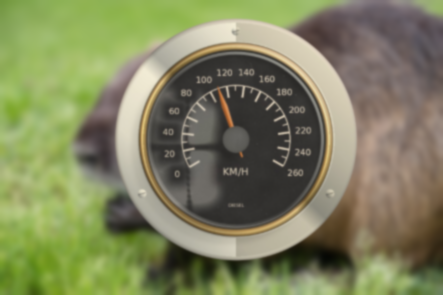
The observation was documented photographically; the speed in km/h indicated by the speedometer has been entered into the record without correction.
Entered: 110 km/h
